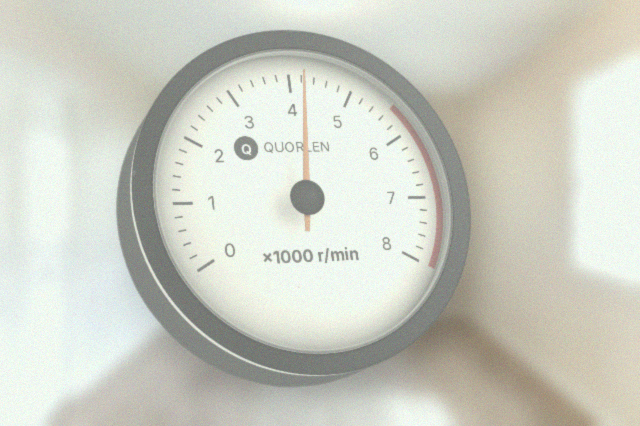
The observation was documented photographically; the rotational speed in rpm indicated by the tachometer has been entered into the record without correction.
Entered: 4200 rpm
